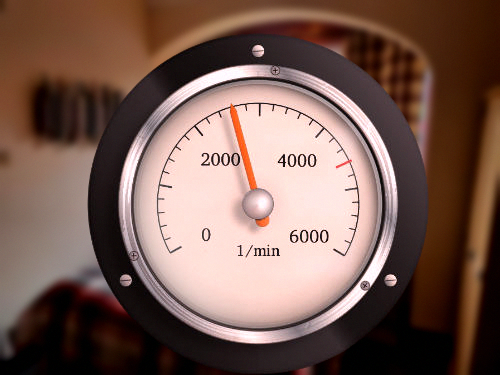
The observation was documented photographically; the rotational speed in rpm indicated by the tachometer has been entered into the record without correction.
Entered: 2600 rpm
